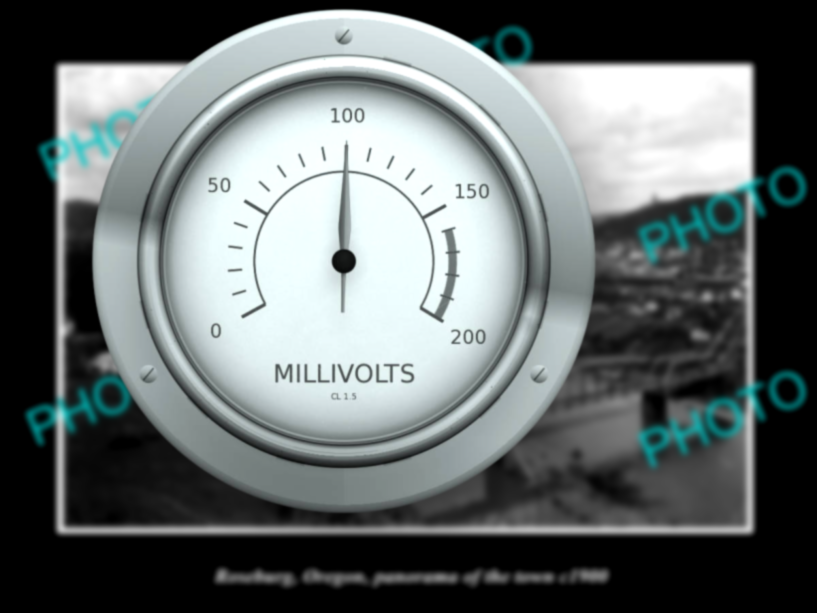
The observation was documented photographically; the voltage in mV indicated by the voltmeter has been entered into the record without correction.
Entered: 100 mV
